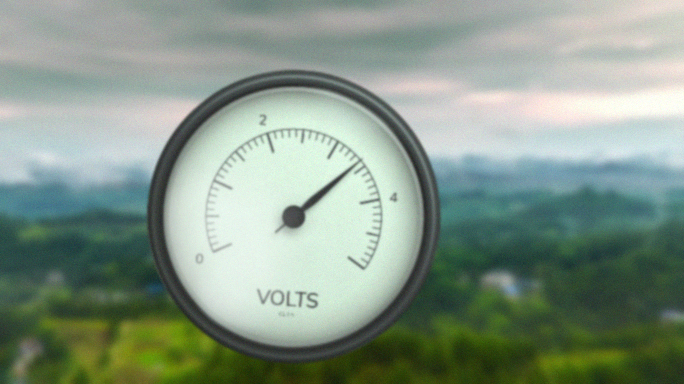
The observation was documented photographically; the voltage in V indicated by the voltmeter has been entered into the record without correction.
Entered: 3.4 V
